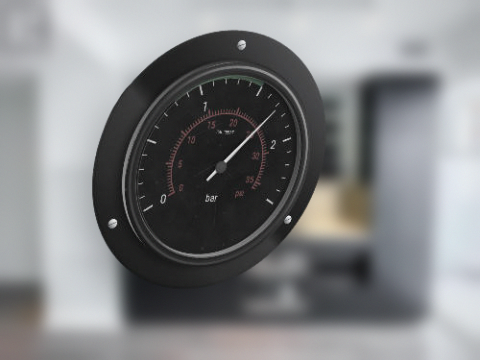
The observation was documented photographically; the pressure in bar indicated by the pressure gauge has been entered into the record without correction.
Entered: 1.7 bar
